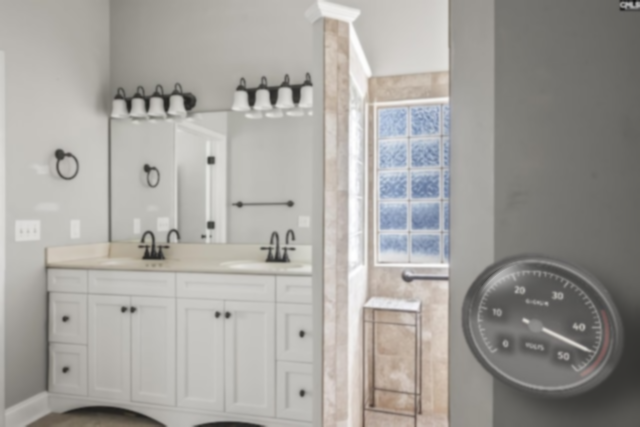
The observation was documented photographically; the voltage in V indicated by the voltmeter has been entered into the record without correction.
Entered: 45 V
